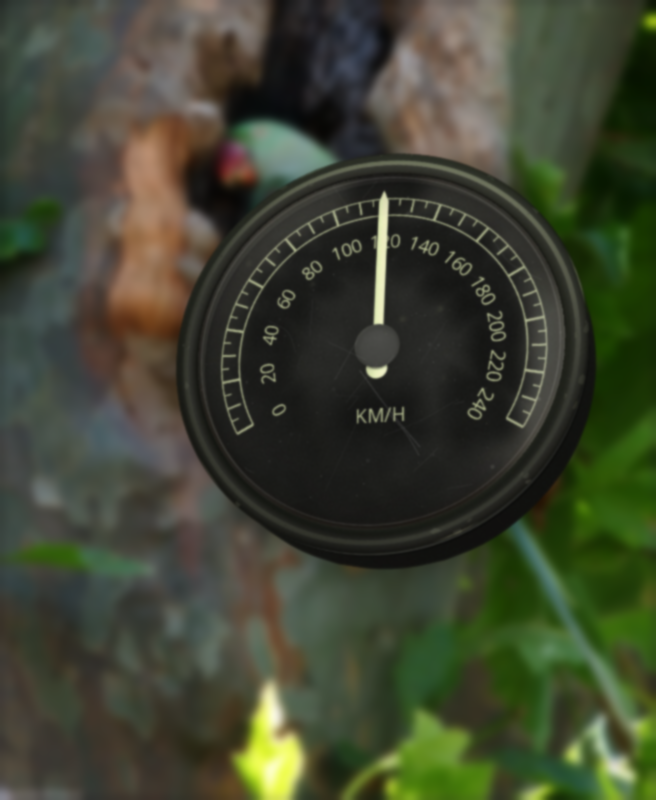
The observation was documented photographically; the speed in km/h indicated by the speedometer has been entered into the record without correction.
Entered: 120 km/h
